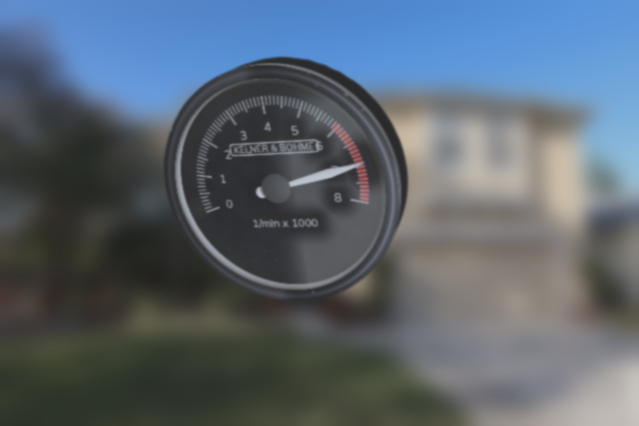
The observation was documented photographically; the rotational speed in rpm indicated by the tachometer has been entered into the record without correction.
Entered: 7000 rpm
